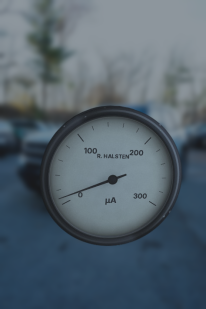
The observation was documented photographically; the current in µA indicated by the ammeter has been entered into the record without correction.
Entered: 10 µA
